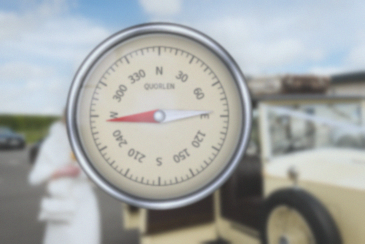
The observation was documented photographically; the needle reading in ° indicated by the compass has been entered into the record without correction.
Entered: 265 °
